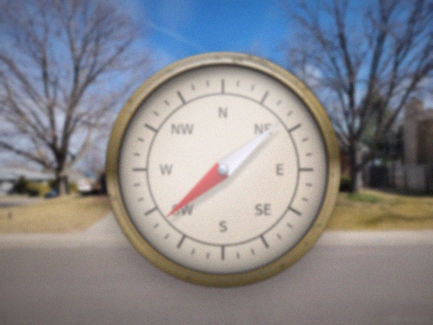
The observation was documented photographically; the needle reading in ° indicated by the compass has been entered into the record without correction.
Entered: 230 °
